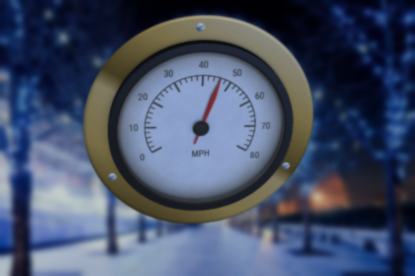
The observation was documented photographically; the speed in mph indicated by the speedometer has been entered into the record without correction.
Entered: 46 mph
